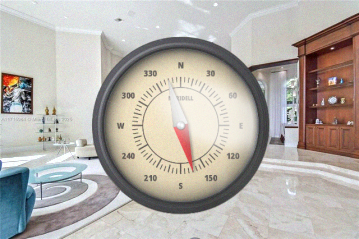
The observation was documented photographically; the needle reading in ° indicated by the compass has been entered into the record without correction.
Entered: 165 °
